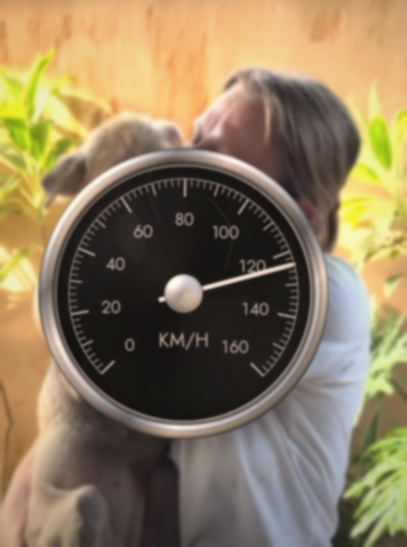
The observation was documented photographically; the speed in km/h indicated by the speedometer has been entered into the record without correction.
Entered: 124 km/h
